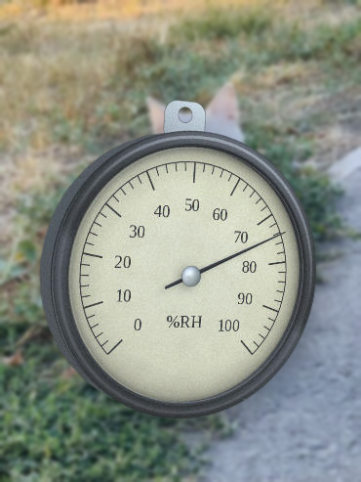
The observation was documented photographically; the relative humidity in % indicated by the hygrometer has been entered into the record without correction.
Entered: 74 %
